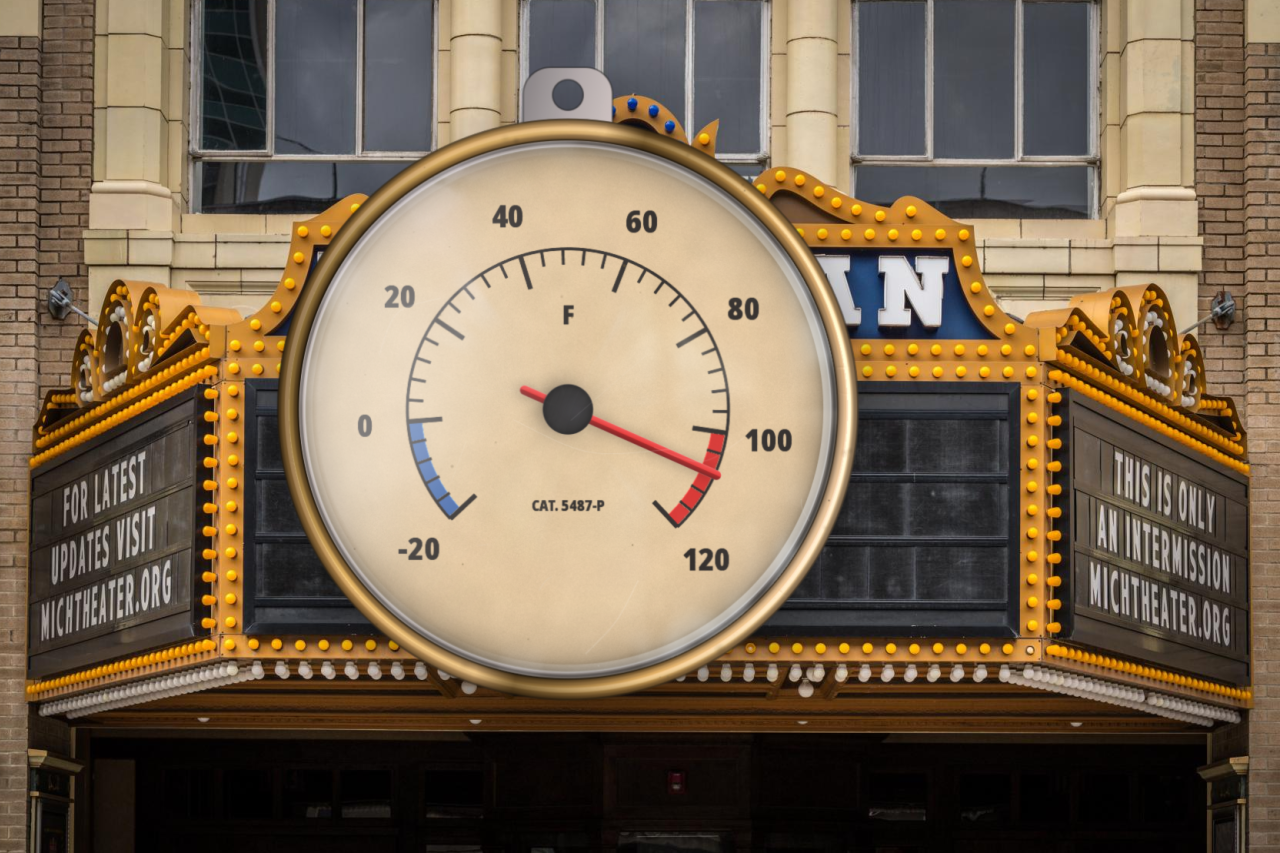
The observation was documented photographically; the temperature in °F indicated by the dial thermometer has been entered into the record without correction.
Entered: 108 °F
